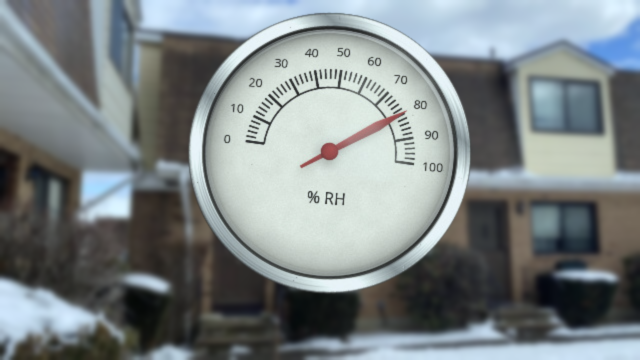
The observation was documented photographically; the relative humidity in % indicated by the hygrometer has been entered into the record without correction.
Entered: 80 %
